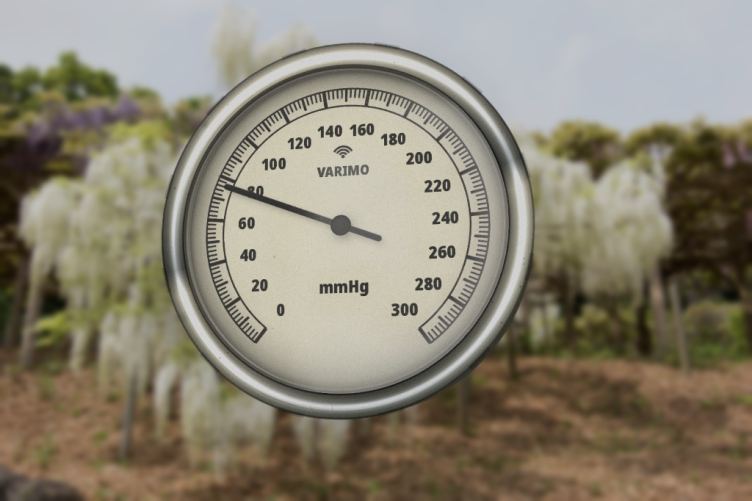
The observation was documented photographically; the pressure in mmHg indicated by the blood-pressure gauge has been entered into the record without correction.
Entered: 76 mmHg
